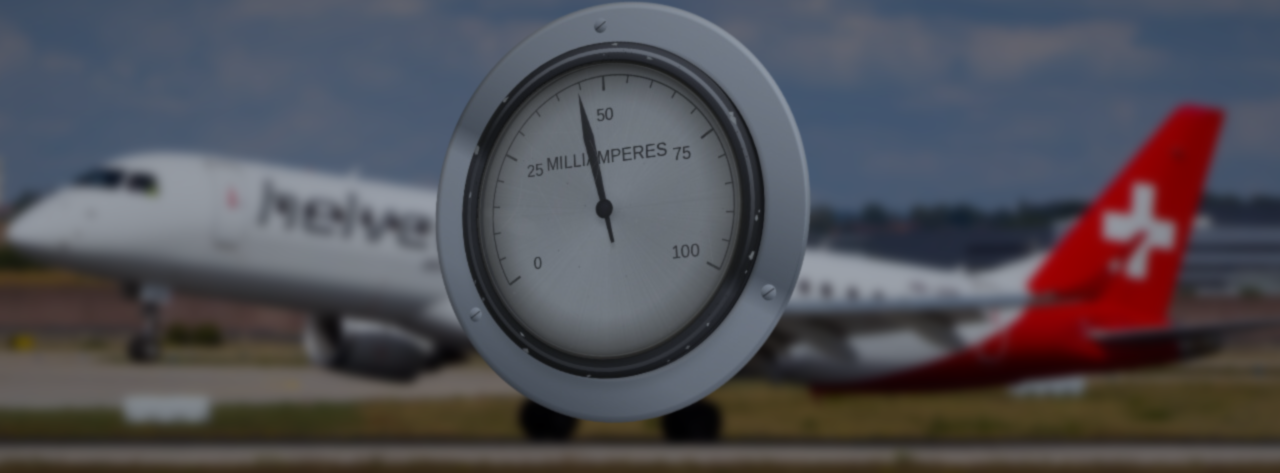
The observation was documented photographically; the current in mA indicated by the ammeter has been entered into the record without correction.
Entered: 45 mA
